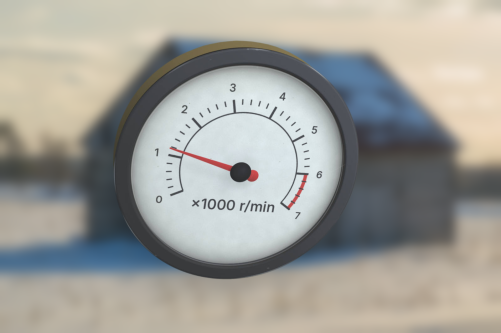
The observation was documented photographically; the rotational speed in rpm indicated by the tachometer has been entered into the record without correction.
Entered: 1200 rpm
